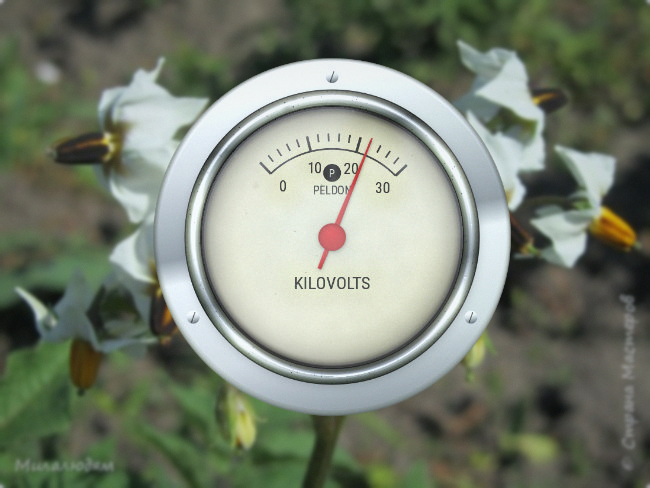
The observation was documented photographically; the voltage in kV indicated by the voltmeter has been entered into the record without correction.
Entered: 22 kV
